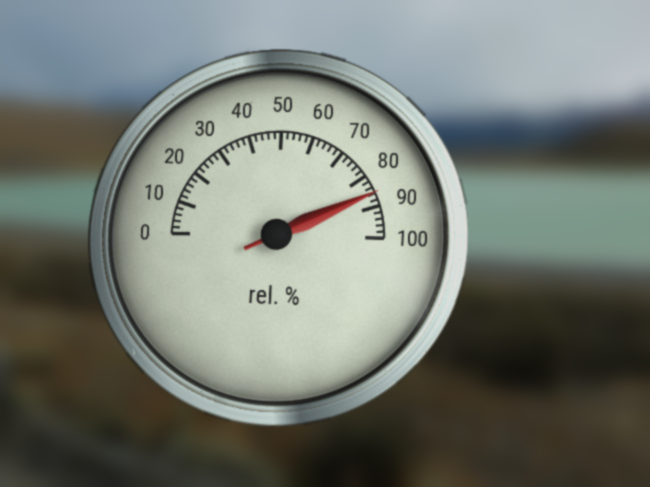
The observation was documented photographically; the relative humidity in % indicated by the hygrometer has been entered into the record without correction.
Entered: 86 %
